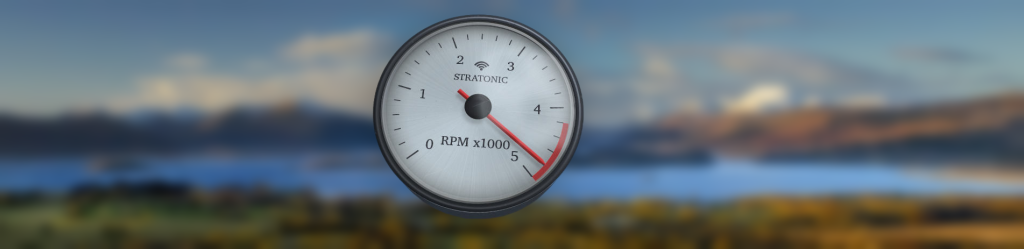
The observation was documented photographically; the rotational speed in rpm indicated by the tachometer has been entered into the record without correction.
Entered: 4800 rpm
